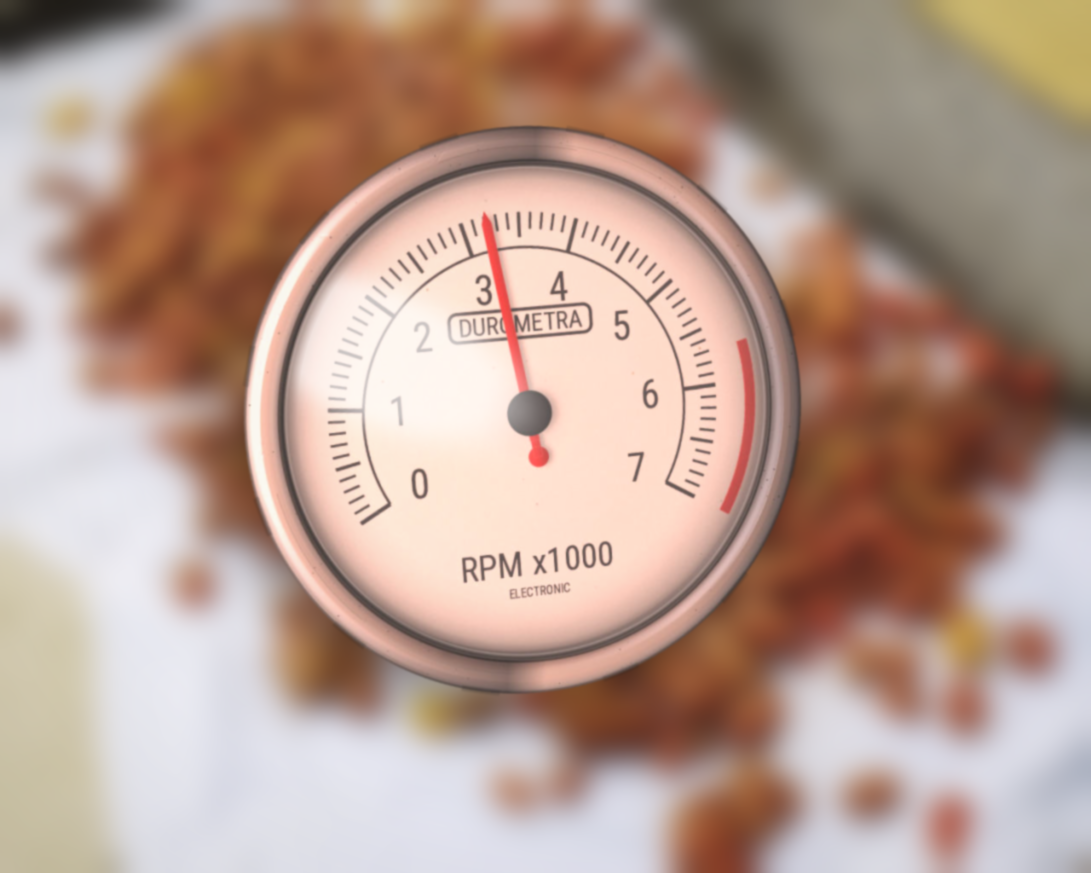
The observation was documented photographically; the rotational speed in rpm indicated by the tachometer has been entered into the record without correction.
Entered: 3200 rpm
